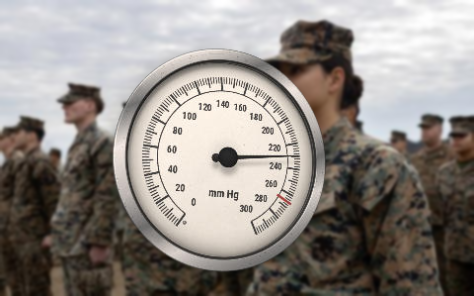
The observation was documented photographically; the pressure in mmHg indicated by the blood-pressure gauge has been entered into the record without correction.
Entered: 230 mmHg
